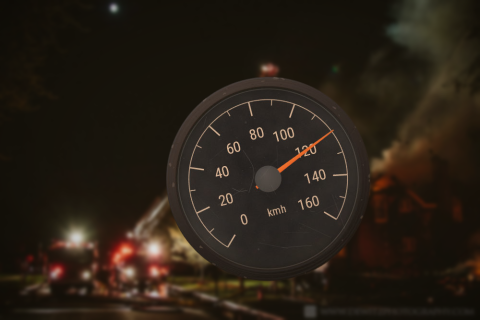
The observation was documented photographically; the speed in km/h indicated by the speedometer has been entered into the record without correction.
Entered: 120 km/h
